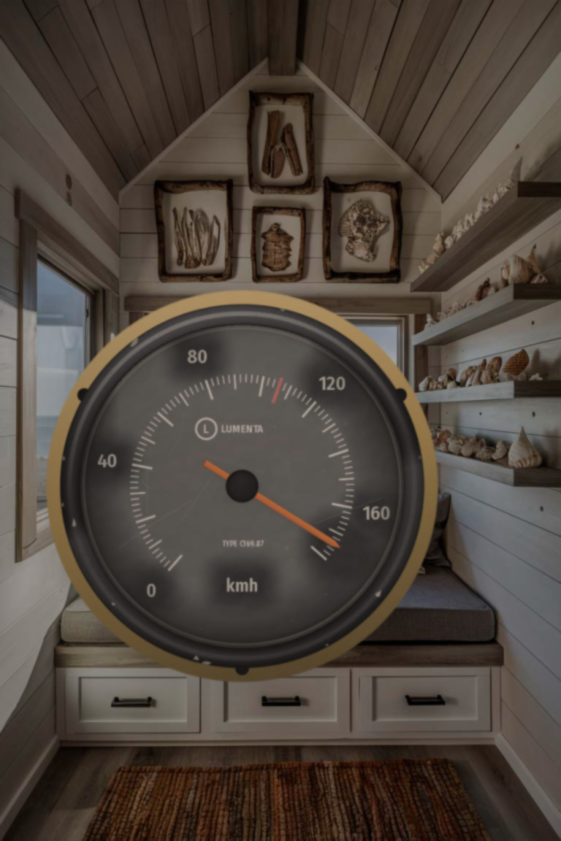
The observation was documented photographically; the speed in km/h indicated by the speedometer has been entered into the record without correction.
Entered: 174 km/h
